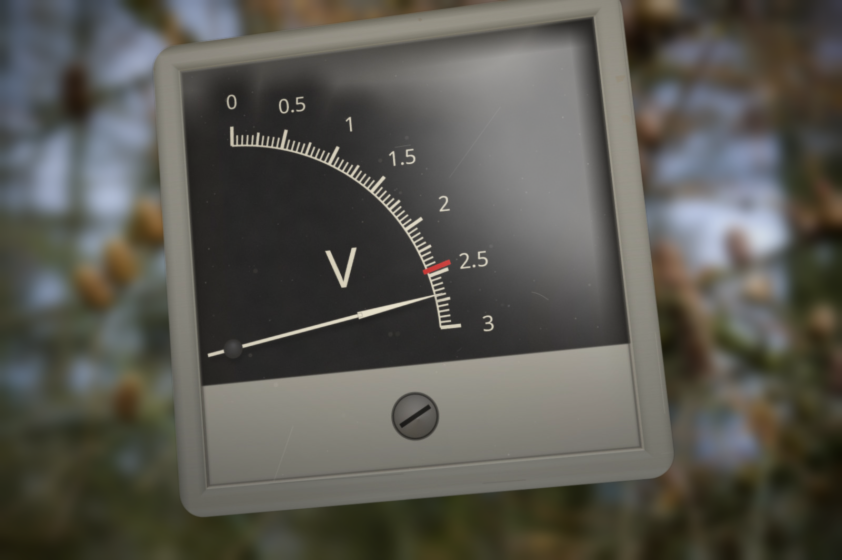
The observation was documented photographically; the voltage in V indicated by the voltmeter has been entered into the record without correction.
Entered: 2.7 V
